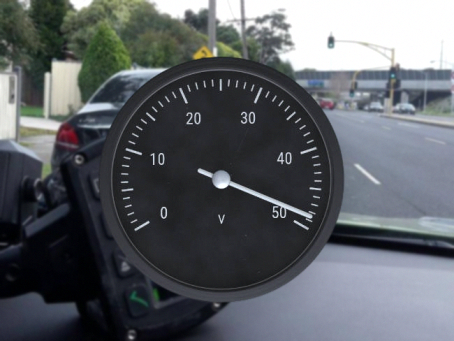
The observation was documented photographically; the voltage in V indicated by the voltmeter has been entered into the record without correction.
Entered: 48.5 V
